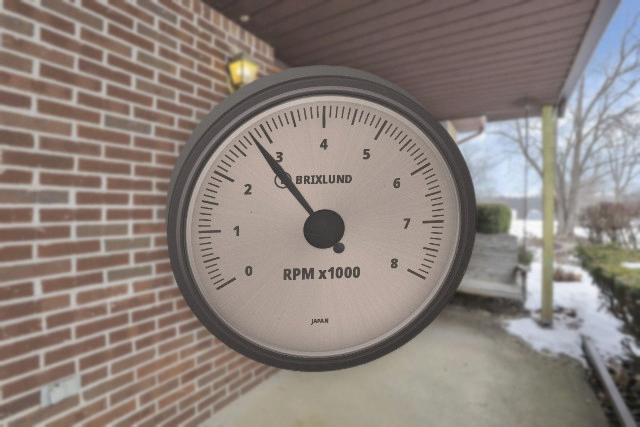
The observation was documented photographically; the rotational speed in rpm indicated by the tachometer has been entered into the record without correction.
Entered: 2800 rpm
